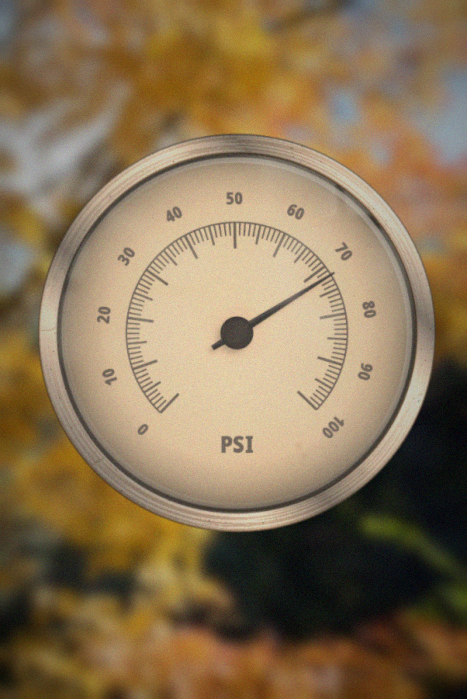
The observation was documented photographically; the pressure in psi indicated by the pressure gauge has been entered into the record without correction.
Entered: 72 psi
